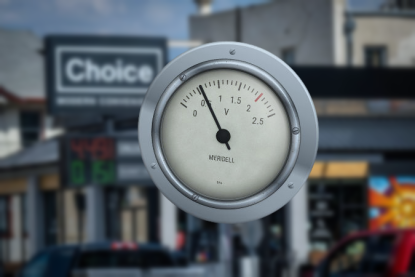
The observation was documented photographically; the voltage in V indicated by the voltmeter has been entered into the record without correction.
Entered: 0.6 V
